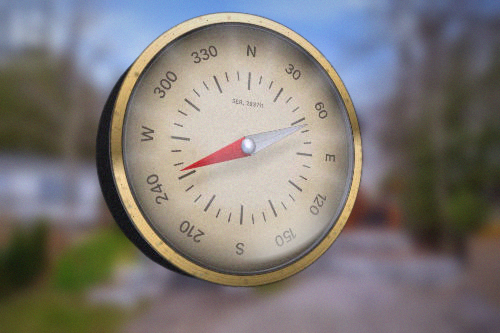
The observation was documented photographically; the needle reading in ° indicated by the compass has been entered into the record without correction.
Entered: 245 °
